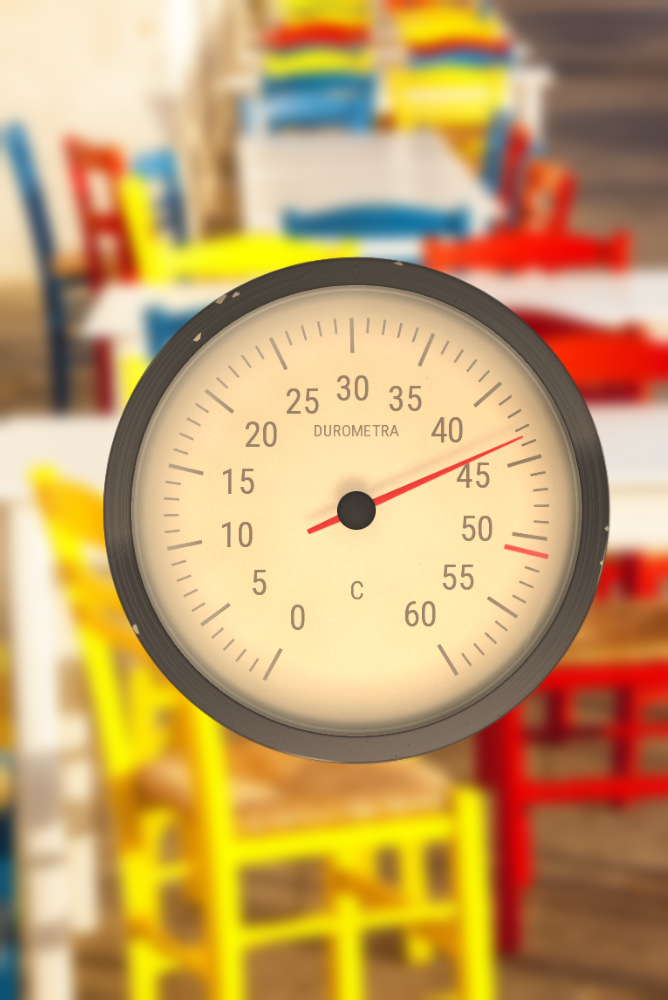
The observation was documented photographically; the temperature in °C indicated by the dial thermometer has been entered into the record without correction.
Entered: 43.5 °C
